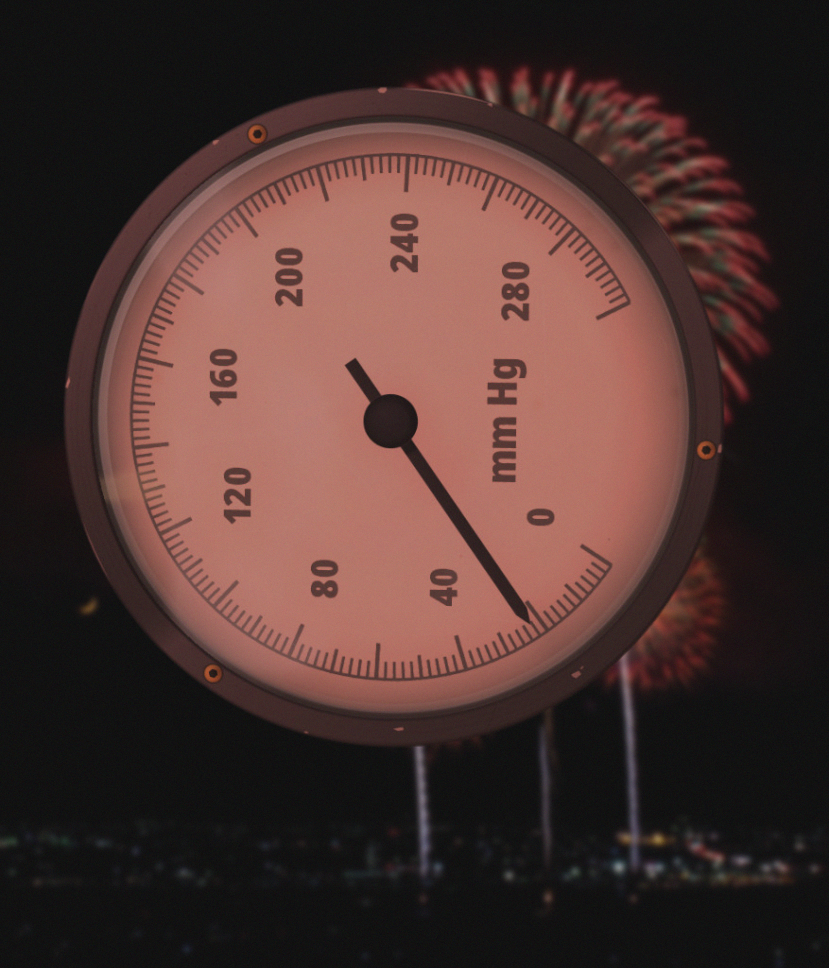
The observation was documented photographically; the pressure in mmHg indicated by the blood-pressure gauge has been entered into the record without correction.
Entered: 22 mmHg
